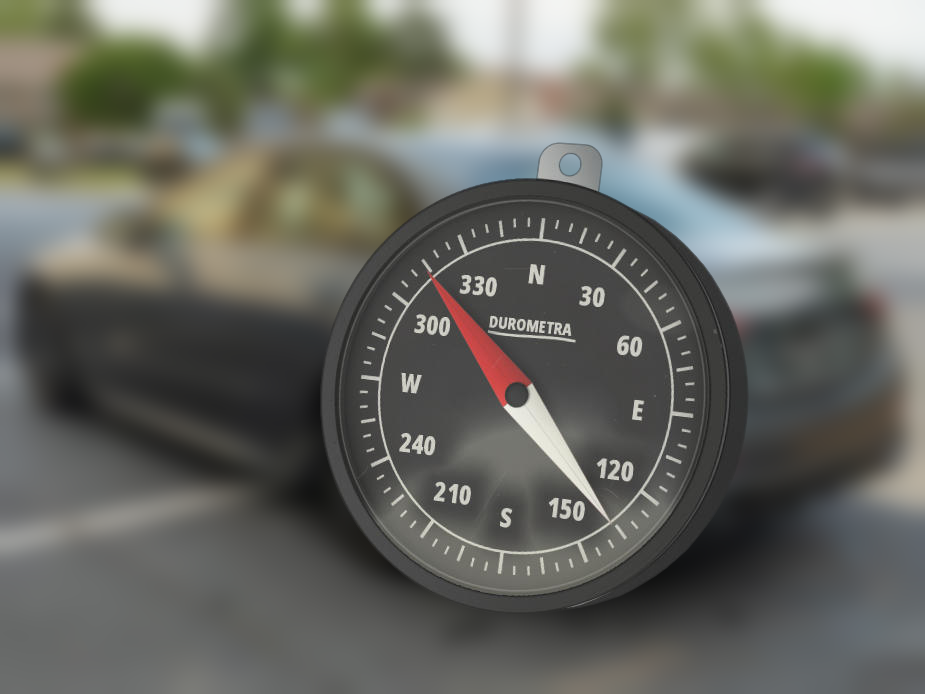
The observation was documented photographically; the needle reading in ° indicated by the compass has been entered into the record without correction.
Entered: 315 °
